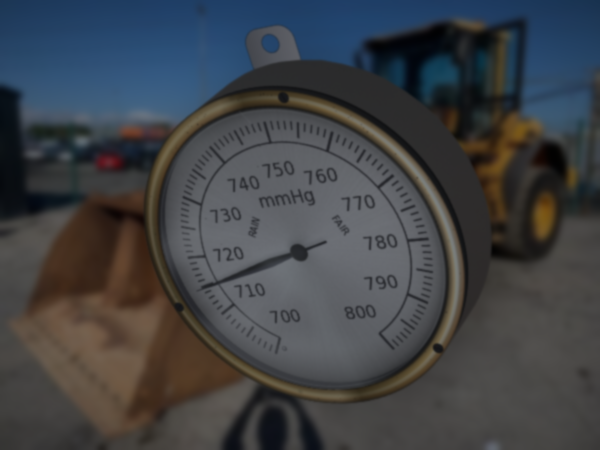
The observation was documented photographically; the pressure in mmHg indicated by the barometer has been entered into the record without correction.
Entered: 715 mmHg
